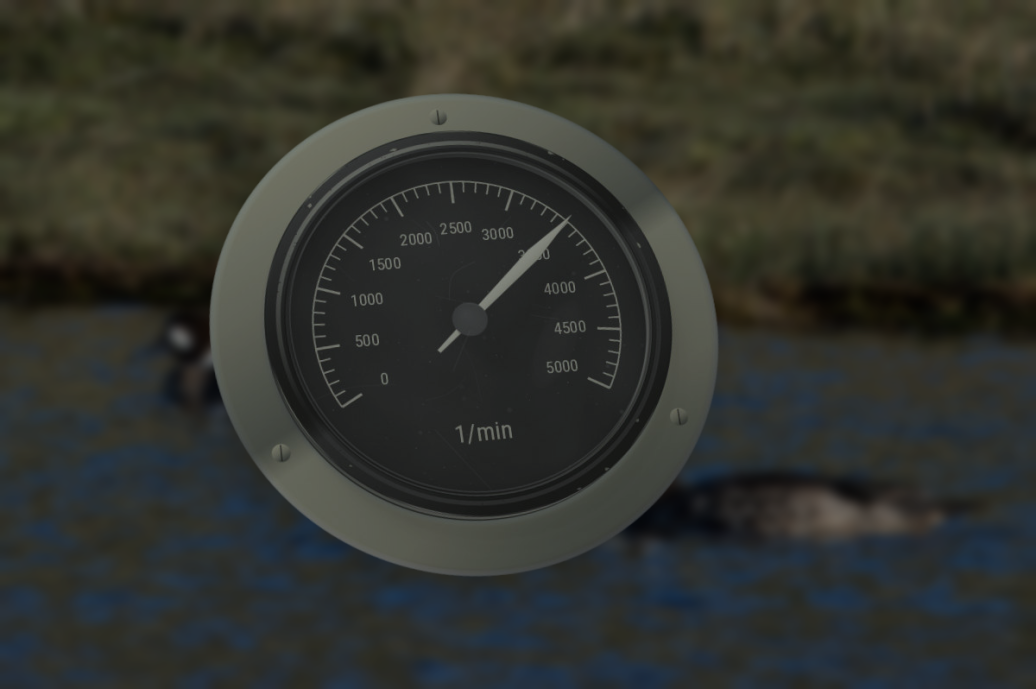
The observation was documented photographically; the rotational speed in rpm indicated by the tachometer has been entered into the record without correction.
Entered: 3500 rpm
